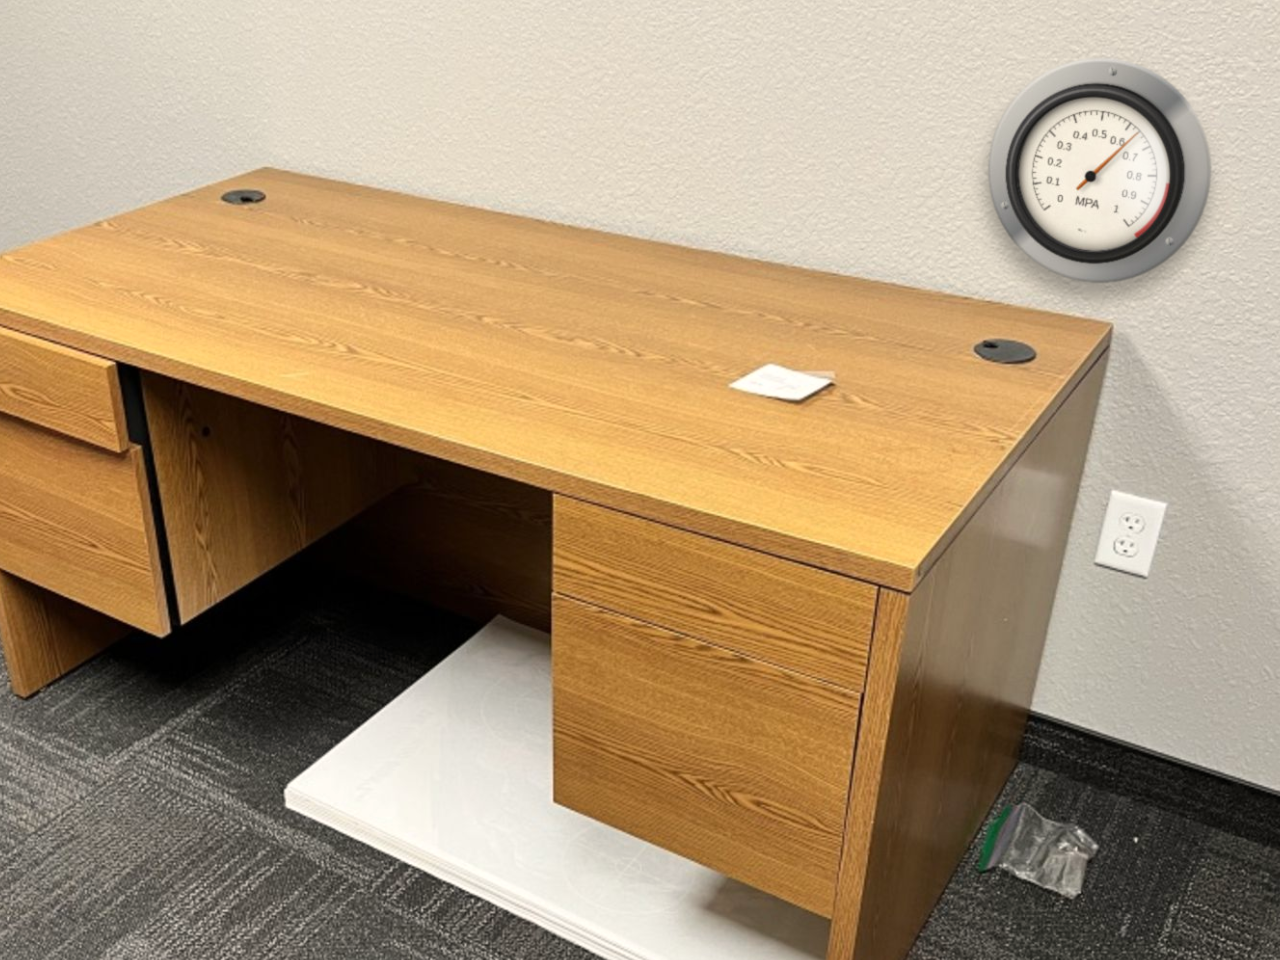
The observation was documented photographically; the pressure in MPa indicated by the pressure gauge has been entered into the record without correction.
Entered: 0.64 MPa
